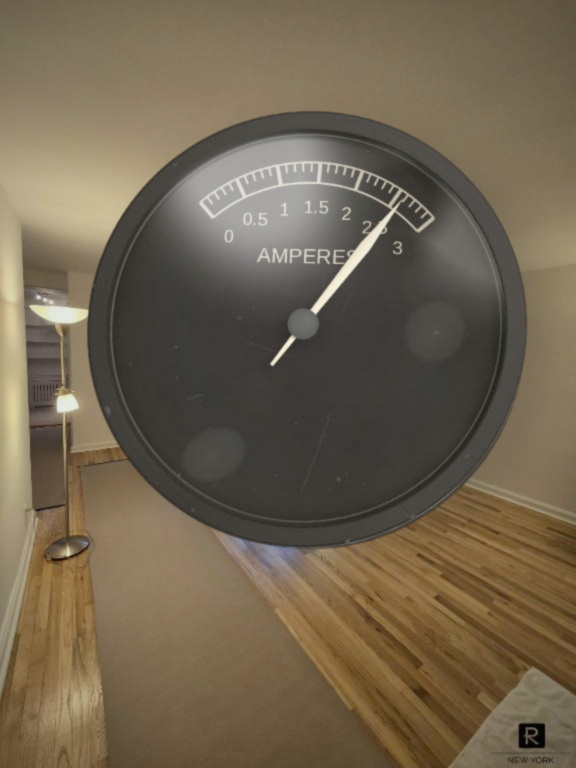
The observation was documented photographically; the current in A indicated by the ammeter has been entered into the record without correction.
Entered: 2.6 A
